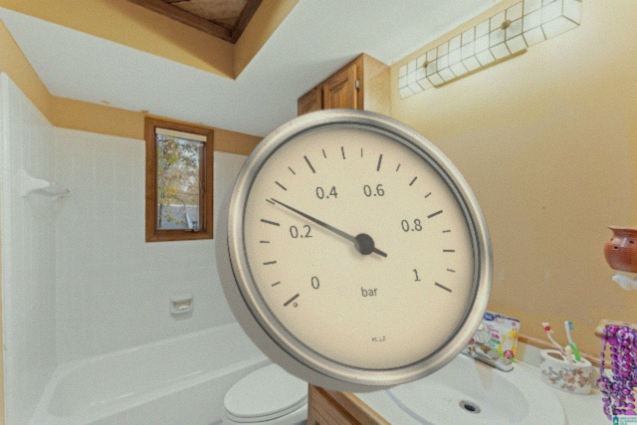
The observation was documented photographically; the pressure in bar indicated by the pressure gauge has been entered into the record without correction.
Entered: 0.25 bar
